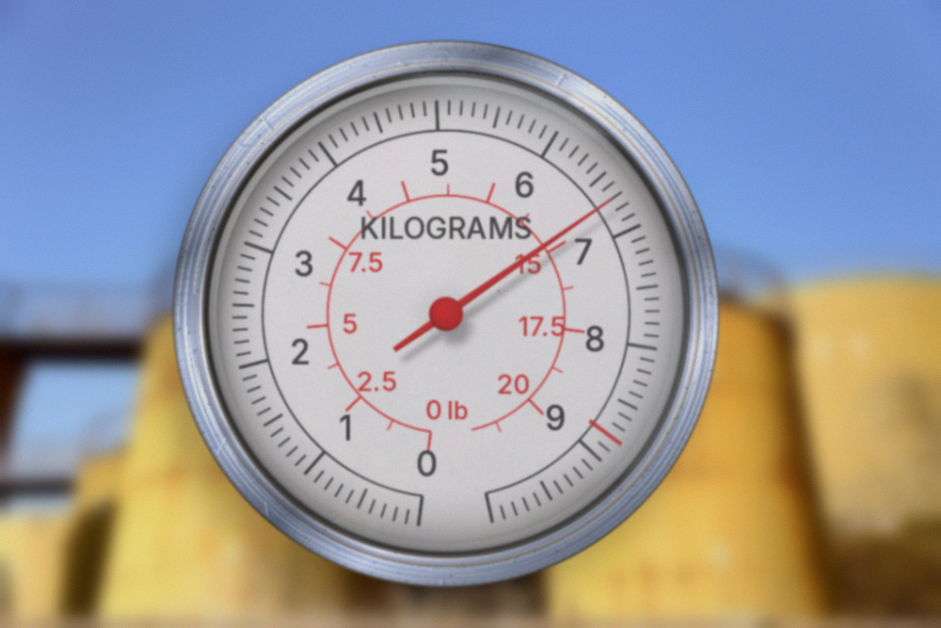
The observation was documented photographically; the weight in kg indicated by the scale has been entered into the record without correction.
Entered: 6.7 kg
